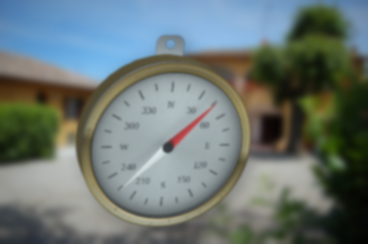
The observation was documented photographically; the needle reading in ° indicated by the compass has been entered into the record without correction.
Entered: 45 °
